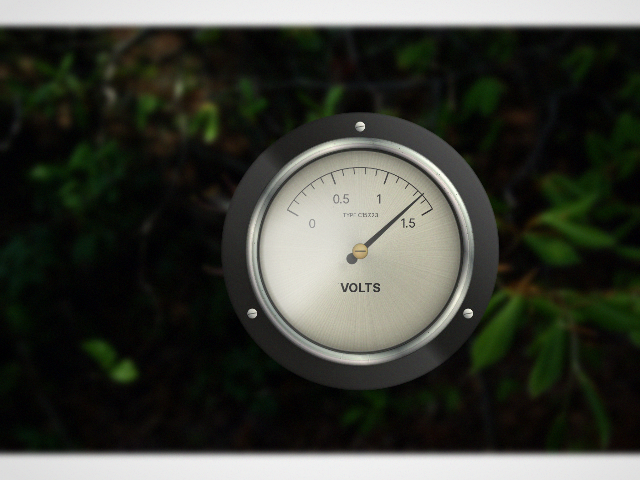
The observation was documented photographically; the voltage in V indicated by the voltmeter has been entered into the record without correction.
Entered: 1.35 V
